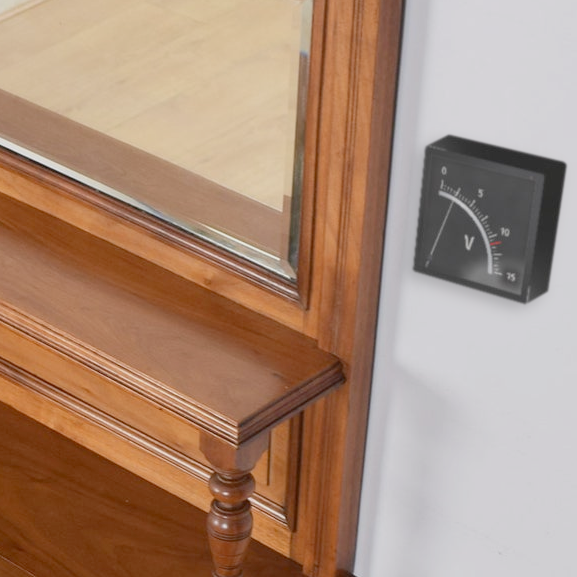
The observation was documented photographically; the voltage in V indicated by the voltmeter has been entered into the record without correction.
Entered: 2.5 V
